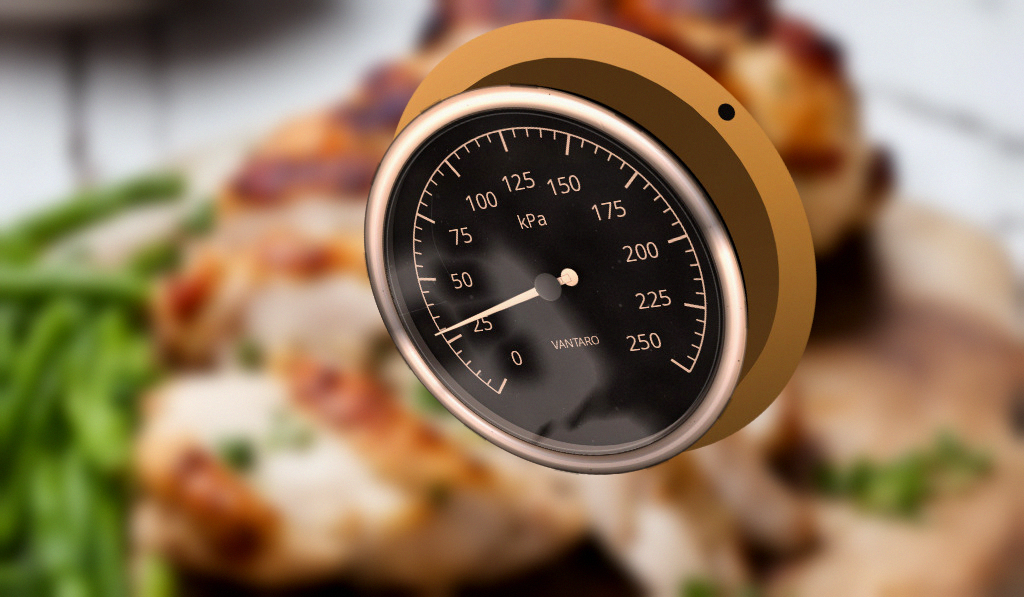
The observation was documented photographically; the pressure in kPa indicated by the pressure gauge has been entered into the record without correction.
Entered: 30 kPa
